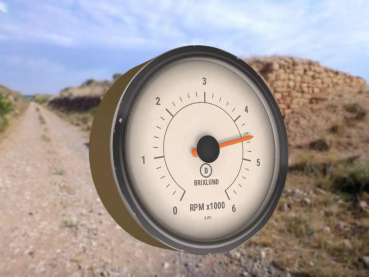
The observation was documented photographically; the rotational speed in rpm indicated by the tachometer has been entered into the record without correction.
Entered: 4500 rpm
